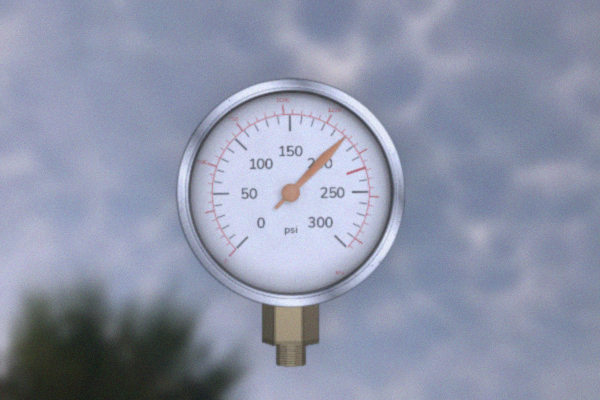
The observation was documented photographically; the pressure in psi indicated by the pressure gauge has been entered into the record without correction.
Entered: 200 psi
